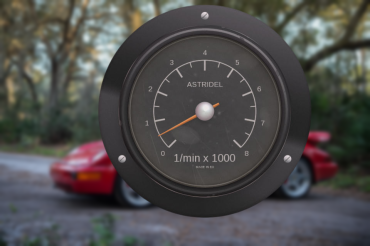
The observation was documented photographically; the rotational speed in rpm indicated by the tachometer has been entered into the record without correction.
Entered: 500 rpm
